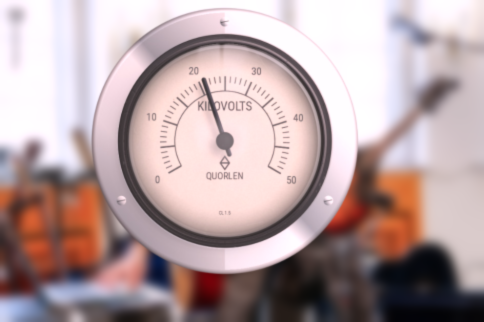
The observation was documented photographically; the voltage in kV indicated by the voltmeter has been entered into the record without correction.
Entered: 21 kV
